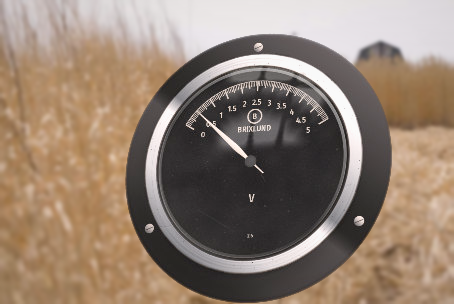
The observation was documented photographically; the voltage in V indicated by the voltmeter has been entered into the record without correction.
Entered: 0.5 V
